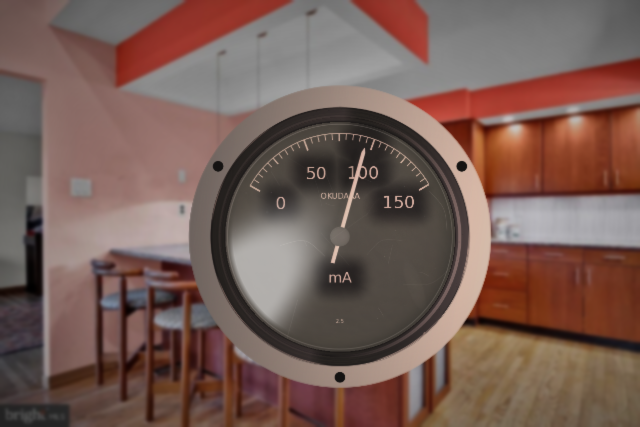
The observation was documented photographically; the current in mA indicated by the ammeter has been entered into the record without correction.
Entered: 95 mA
